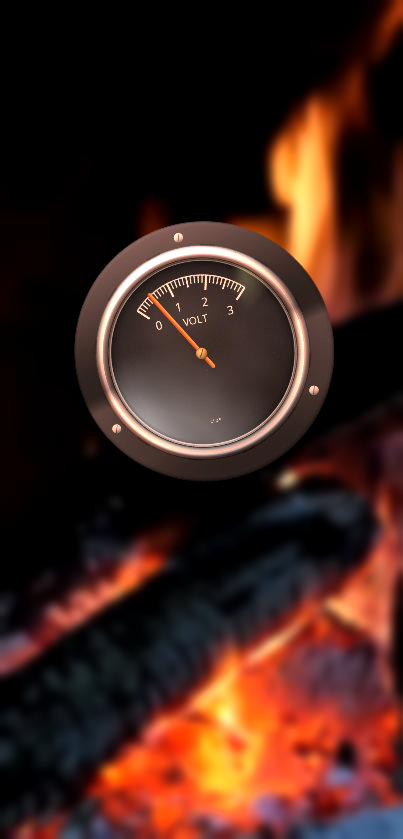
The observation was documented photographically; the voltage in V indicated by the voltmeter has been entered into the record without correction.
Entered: 0.5 V
